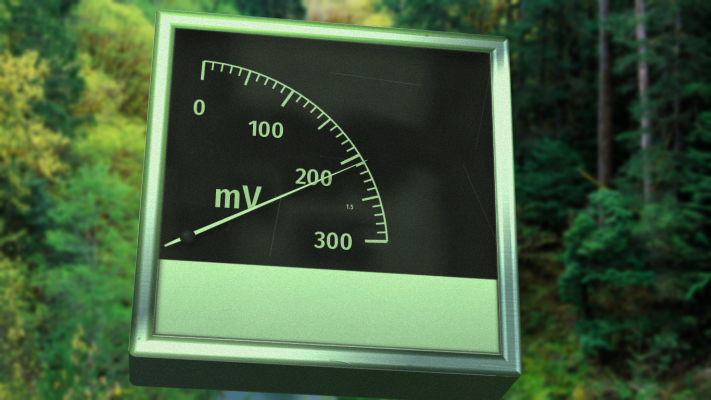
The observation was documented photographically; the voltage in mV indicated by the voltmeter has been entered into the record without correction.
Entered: 210 mV
